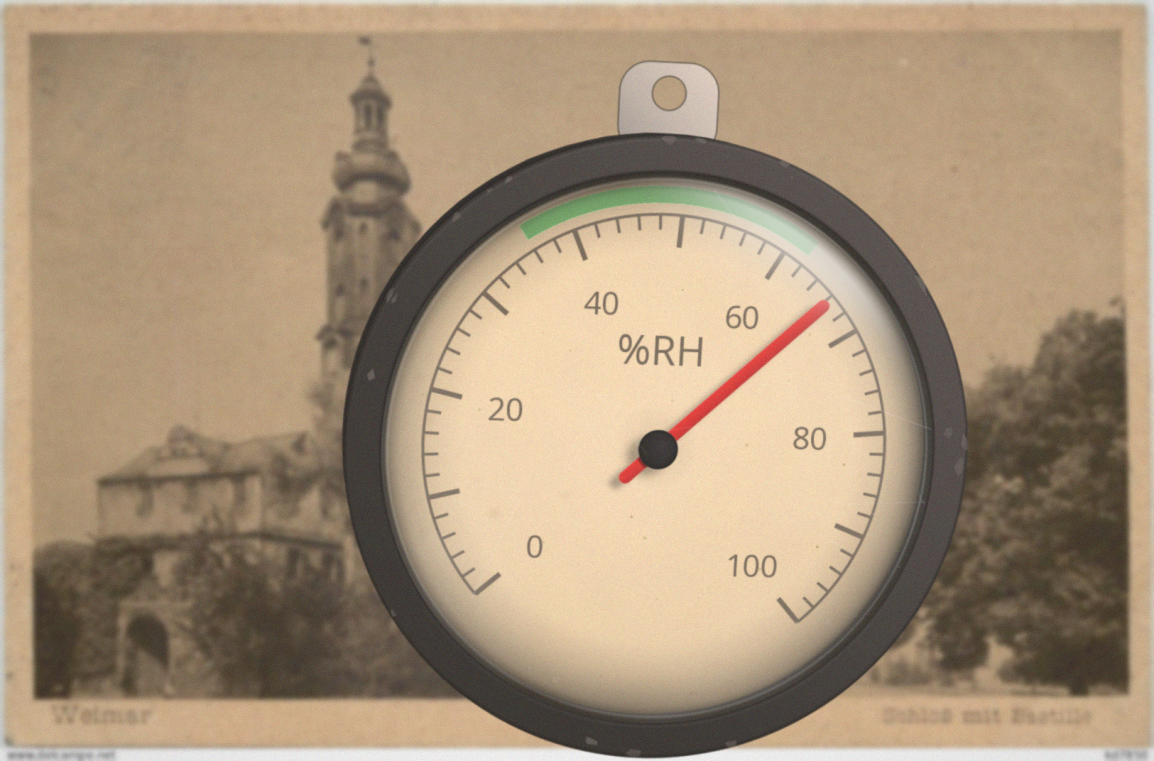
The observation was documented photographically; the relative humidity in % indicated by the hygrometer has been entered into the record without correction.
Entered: 66 %
